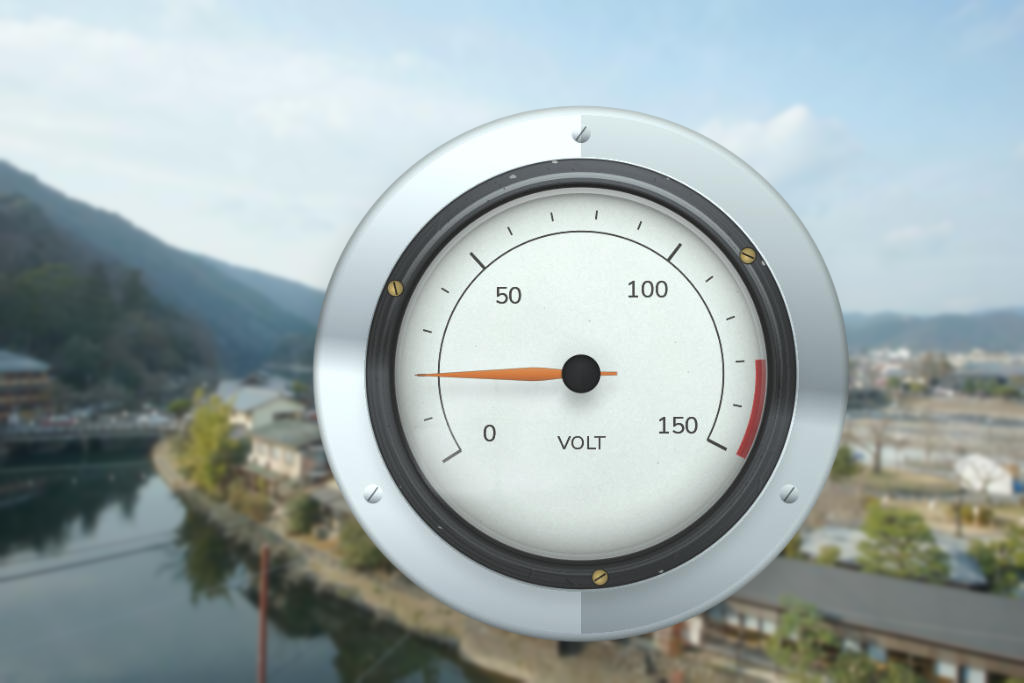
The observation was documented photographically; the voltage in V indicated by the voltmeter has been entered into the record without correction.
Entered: 20 V
